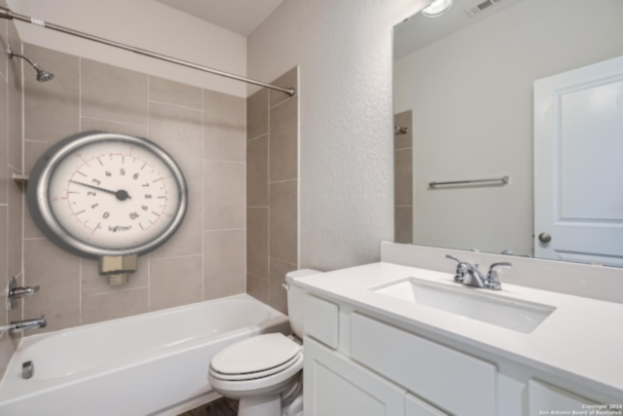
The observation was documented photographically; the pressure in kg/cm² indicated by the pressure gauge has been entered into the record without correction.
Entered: 2.5 kg/cm²
